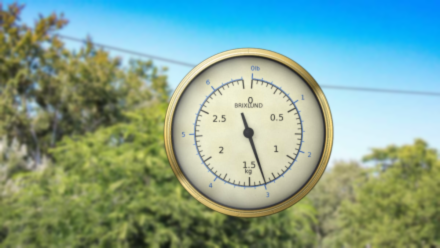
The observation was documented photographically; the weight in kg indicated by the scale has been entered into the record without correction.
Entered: 1.35 kg
